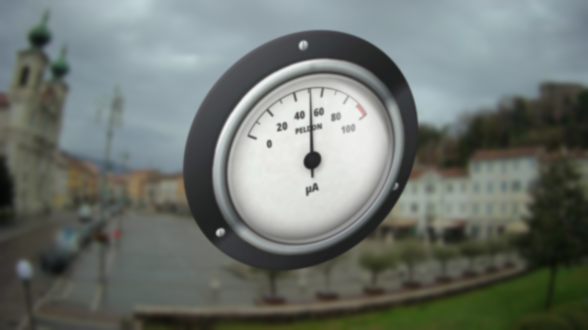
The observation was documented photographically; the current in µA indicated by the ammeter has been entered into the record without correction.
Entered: 50 µA
